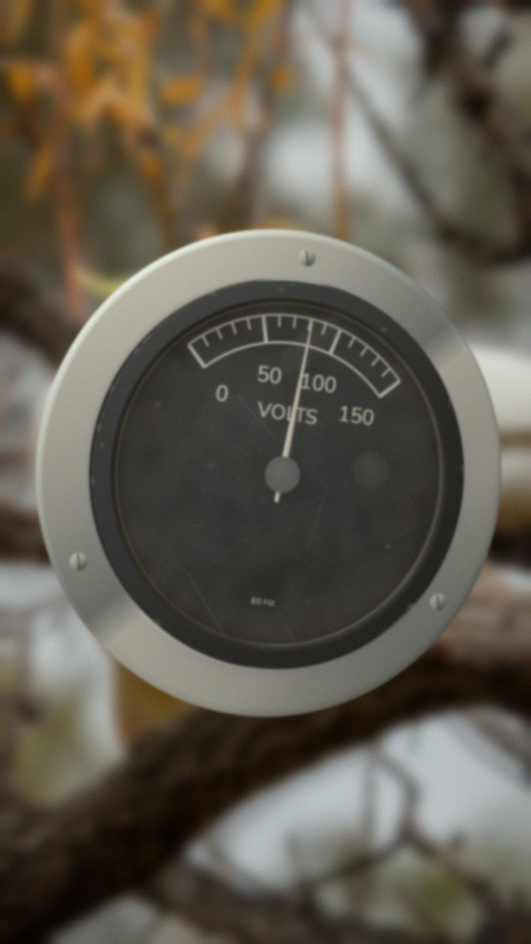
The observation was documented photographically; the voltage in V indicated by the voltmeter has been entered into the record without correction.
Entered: 80 V
